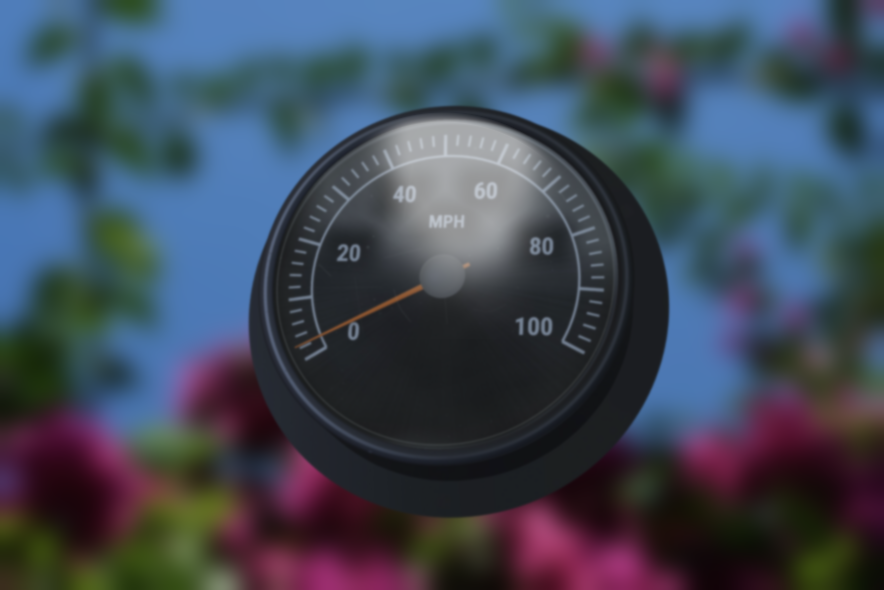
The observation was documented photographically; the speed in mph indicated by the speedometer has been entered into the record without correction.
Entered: 2 mph
